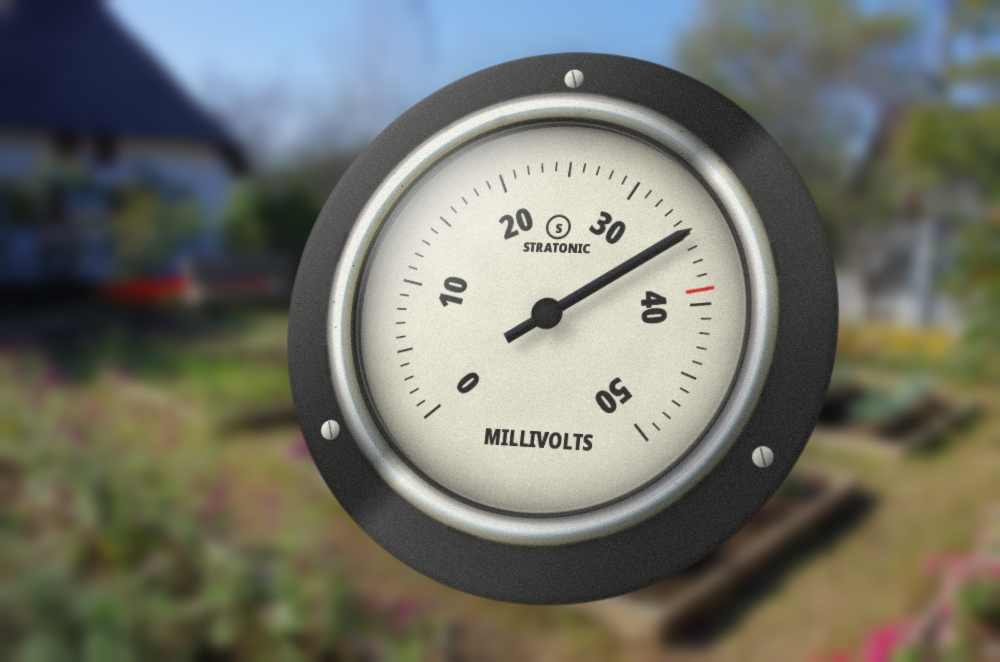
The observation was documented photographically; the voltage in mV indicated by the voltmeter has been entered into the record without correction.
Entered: 35 mV
